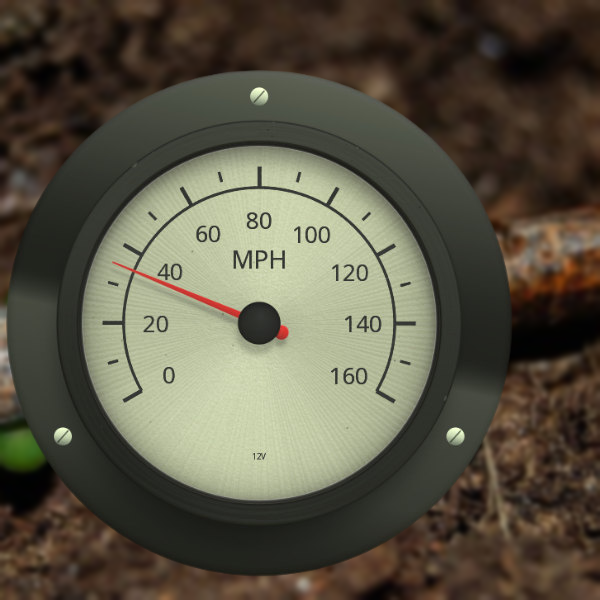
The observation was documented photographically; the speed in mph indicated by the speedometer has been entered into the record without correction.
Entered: 35 mph
